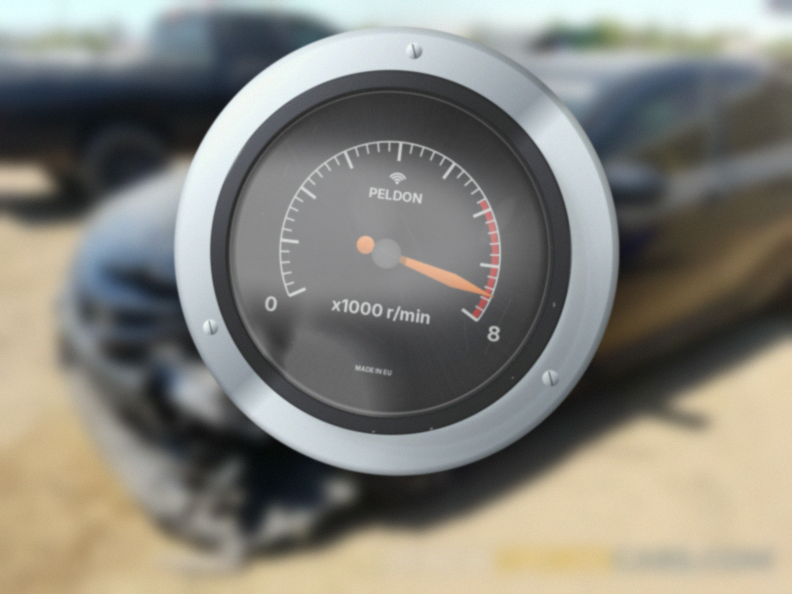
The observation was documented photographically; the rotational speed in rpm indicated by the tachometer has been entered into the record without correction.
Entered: 7500 rpm
